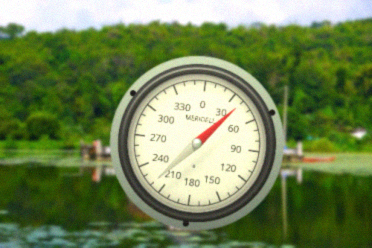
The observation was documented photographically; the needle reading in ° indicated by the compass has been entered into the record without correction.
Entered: 40 °
